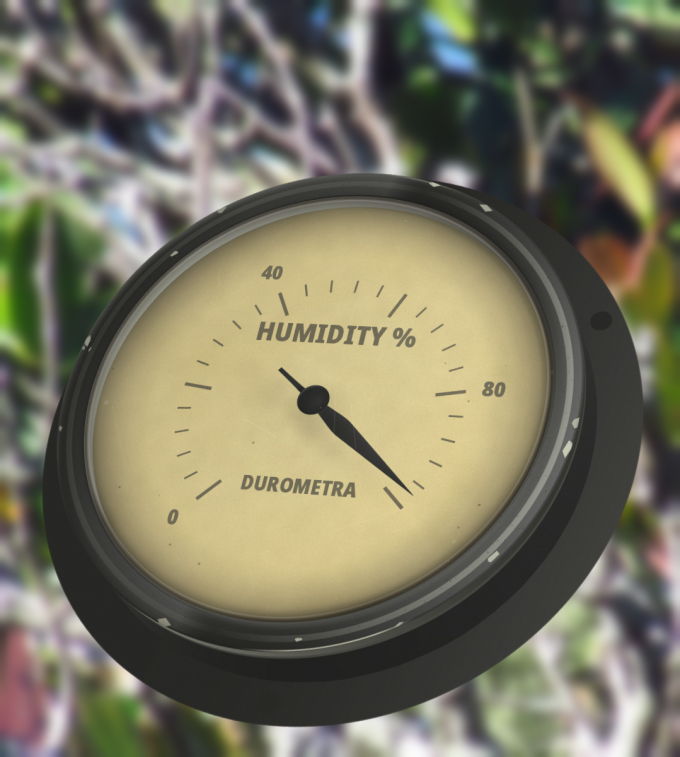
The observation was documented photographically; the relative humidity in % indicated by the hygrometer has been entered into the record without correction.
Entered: 98 %
